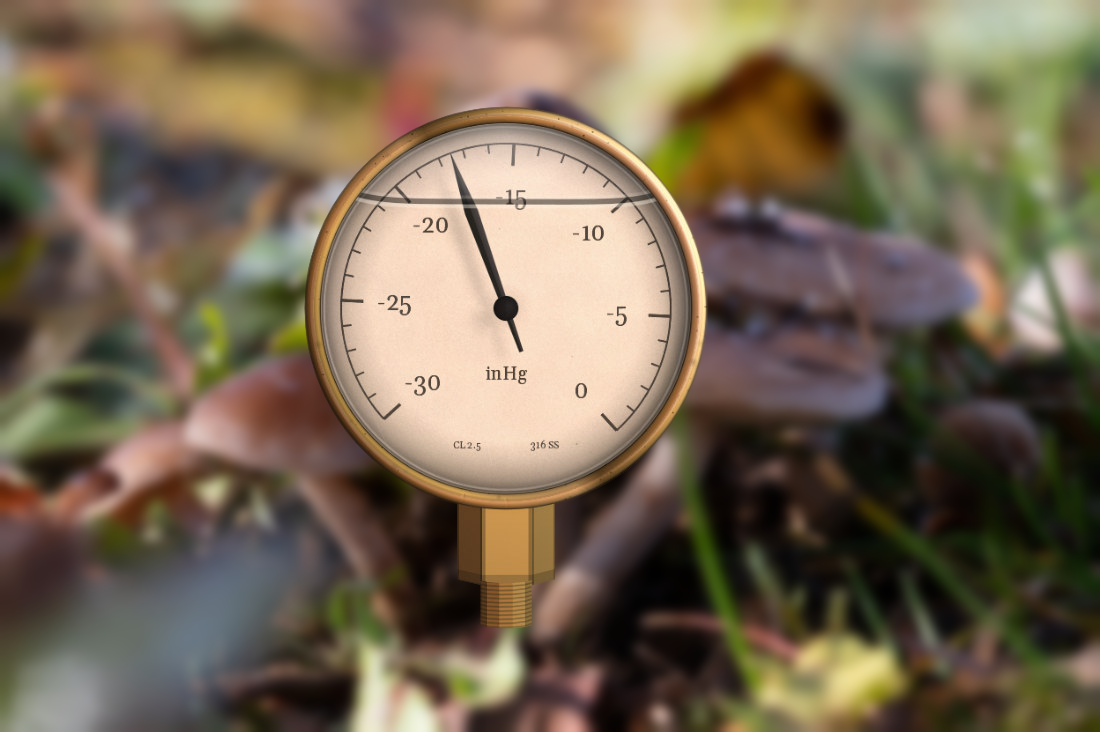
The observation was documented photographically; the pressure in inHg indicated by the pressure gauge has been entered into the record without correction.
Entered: -17.5 inHg
